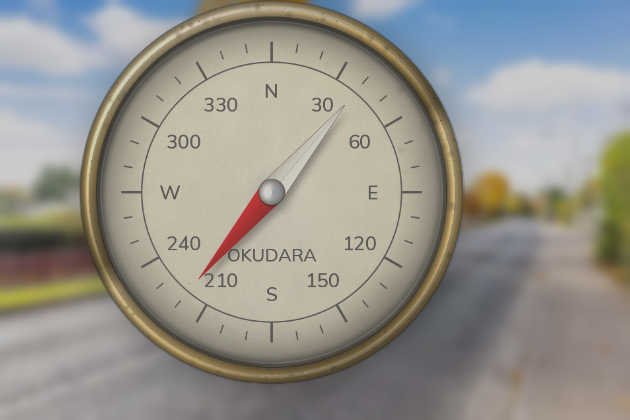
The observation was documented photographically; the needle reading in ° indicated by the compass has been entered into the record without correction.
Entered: 220 °
